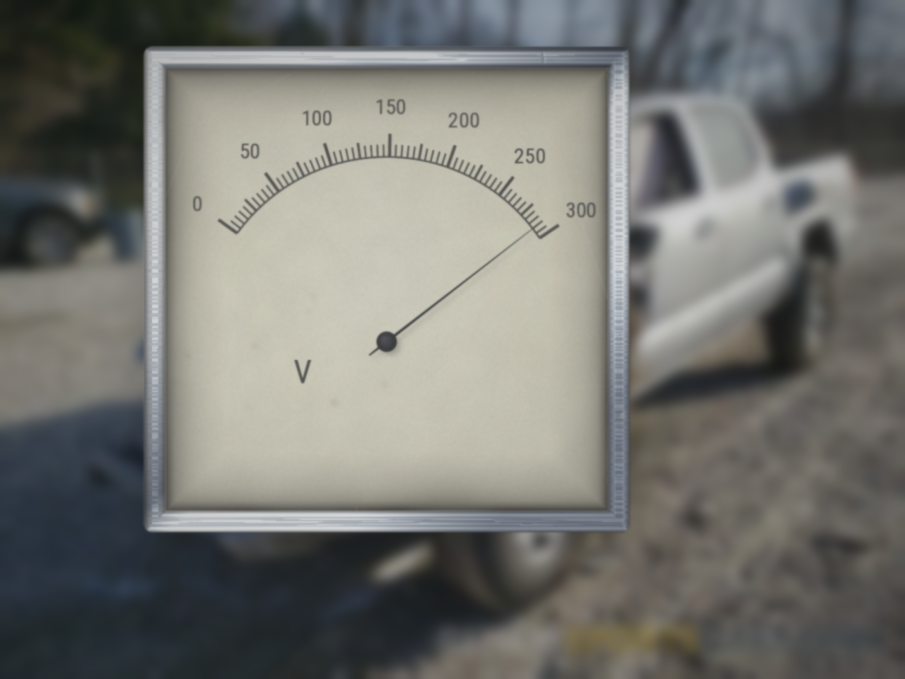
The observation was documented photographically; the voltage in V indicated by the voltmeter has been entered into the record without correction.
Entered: 290 V
